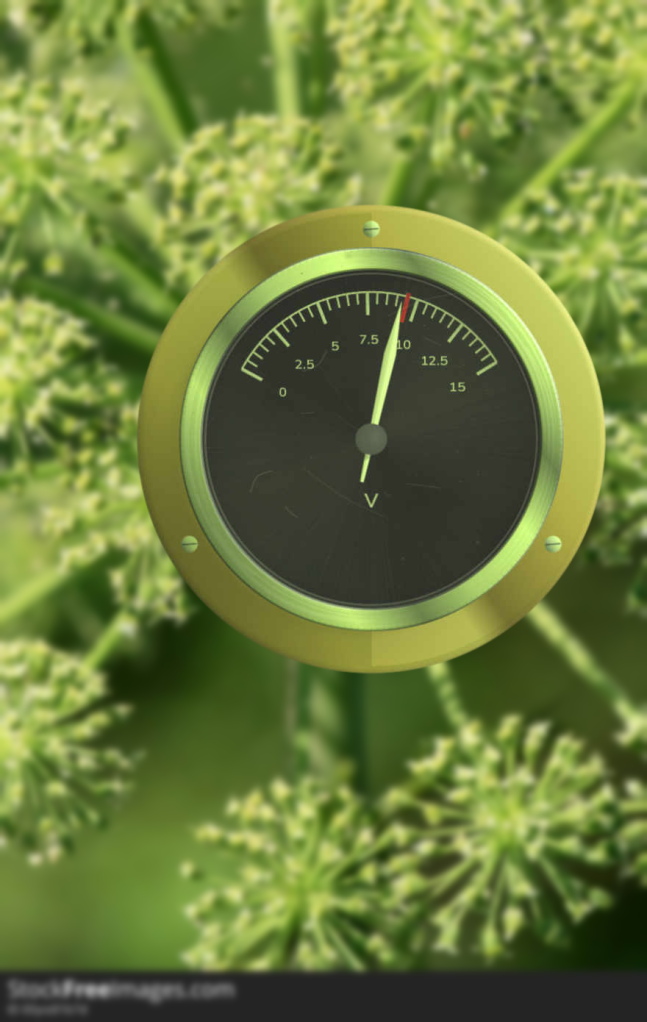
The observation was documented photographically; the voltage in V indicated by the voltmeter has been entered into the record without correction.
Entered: 9.25 V
